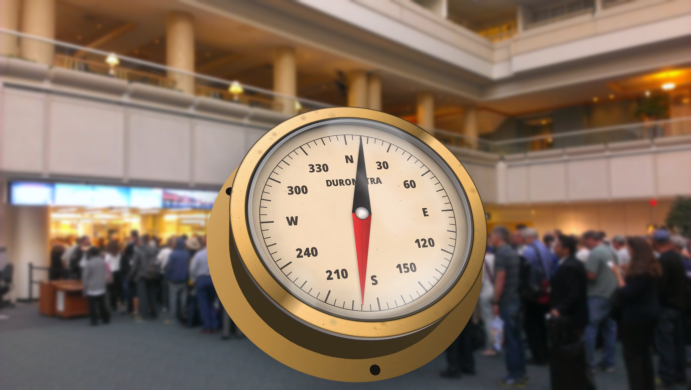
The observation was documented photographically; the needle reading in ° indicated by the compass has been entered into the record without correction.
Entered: 190 °
